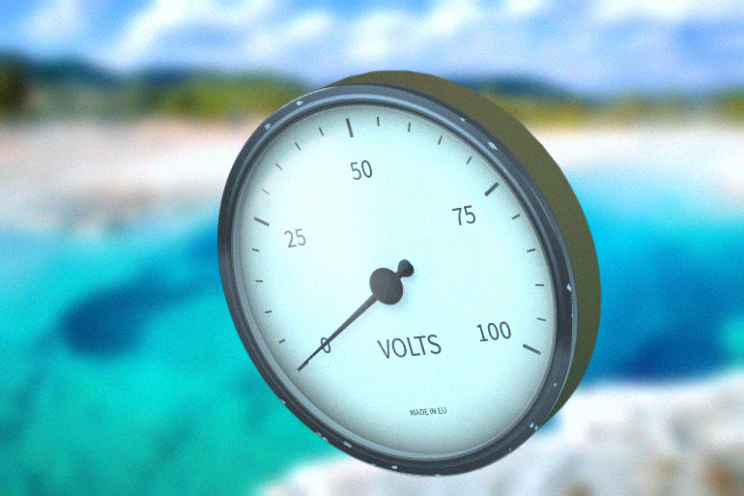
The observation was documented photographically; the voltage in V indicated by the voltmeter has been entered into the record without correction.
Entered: 0 V
